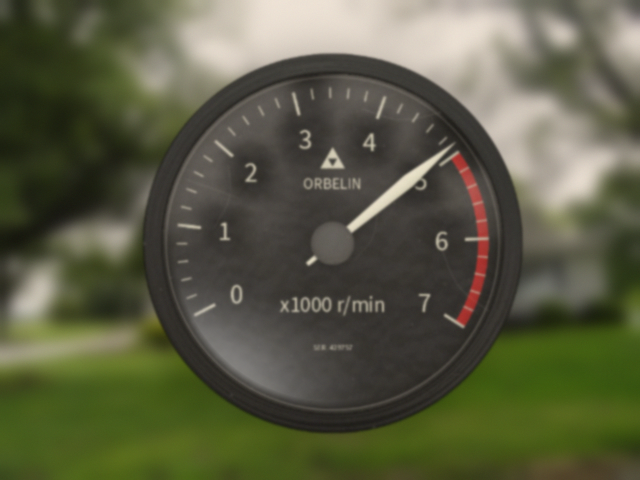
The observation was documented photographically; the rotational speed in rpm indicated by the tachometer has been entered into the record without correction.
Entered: 4900 rpm
